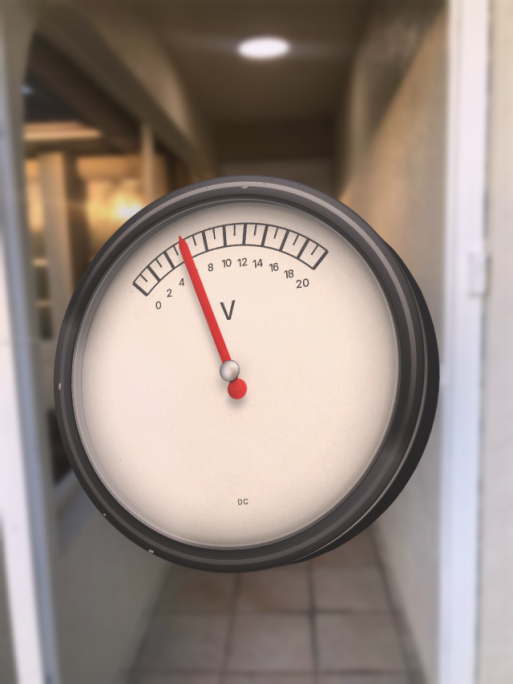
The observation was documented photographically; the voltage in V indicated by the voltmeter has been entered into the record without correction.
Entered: 6 V
